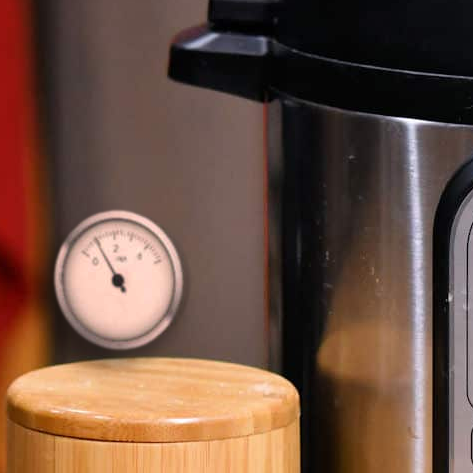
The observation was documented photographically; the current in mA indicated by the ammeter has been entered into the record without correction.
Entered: 1 mA
